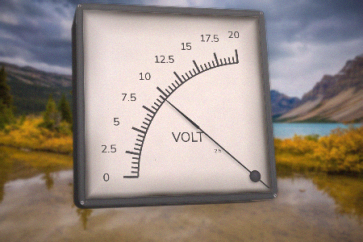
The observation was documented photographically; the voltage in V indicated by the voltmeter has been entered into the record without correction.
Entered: 9.5 V
